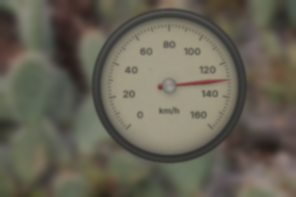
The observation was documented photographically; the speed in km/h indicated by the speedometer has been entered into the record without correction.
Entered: 130 km/h
